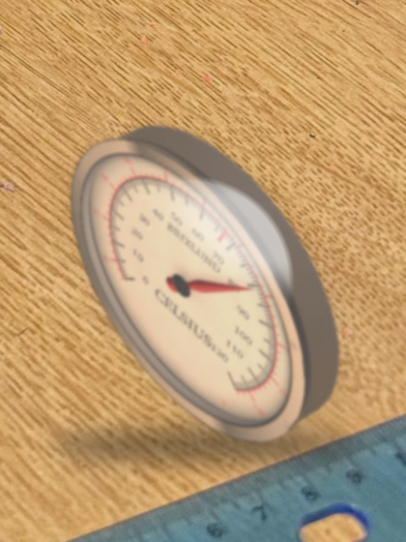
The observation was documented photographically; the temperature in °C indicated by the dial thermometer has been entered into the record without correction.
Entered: 80 °C
